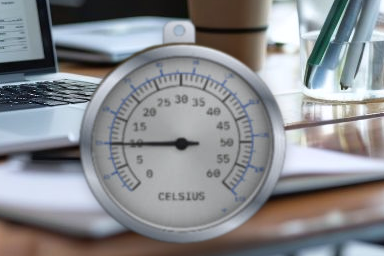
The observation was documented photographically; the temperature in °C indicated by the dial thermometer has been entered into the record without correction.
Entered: 10 °C
